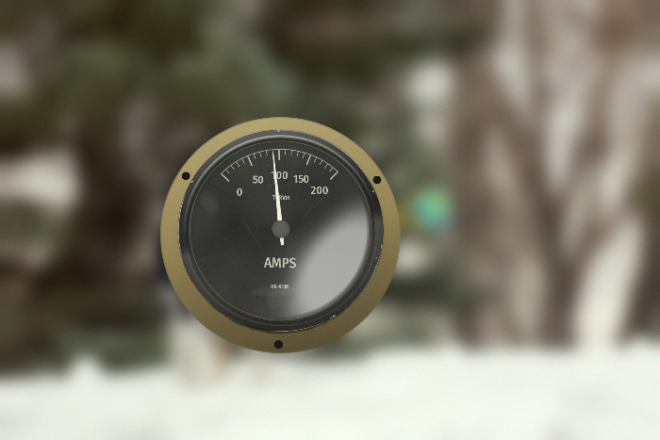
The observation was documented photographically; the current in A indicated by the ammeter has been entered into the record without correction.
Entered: 90 A
